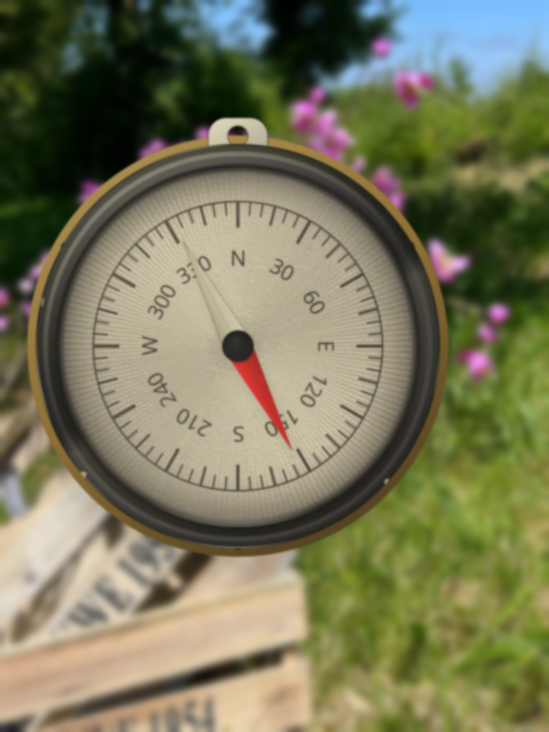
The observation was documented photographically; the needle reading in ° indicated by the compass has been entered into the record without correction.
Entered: 152.5 °
